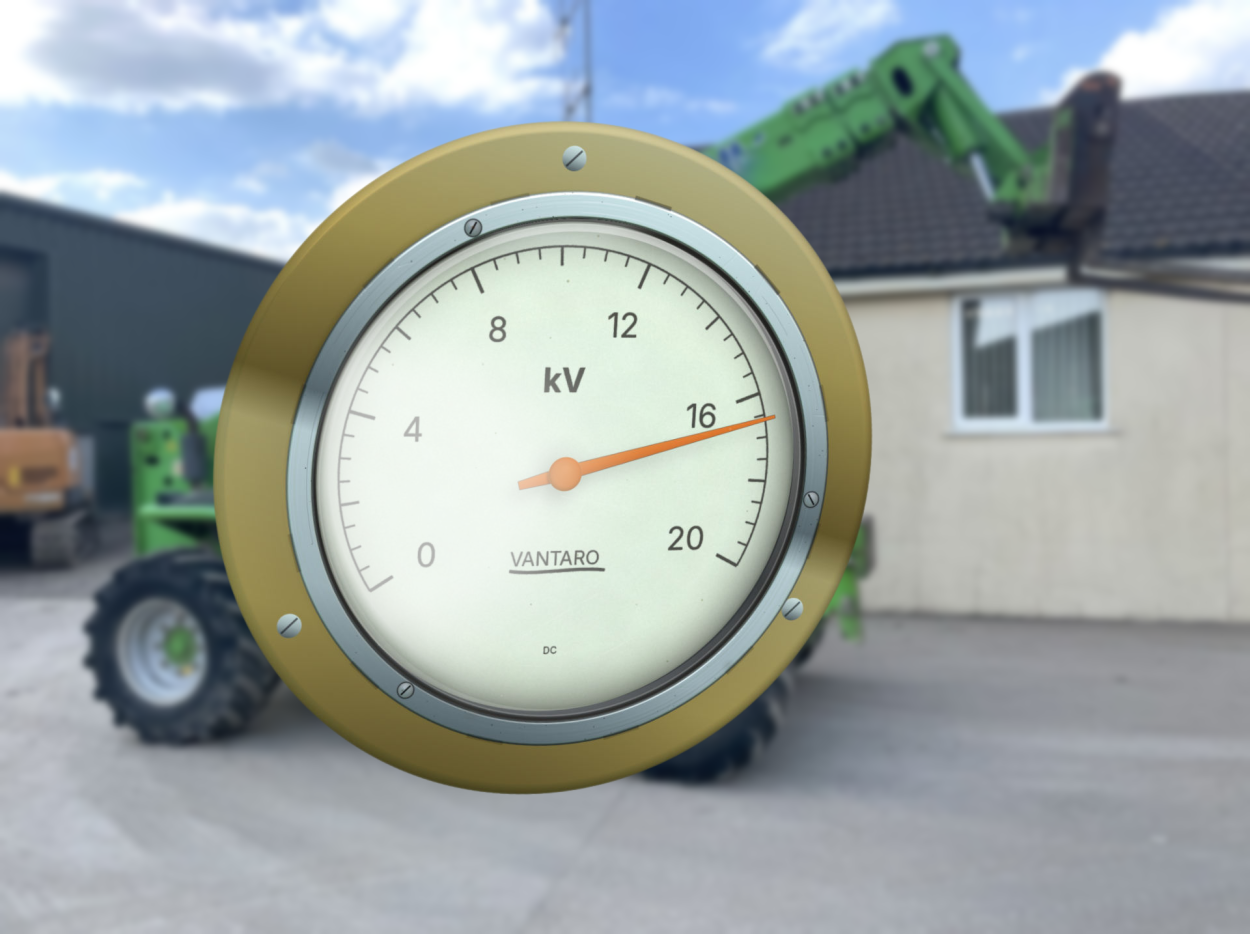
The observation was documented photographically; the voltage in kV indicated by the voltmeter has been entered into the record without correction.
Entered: 16.5 kV
